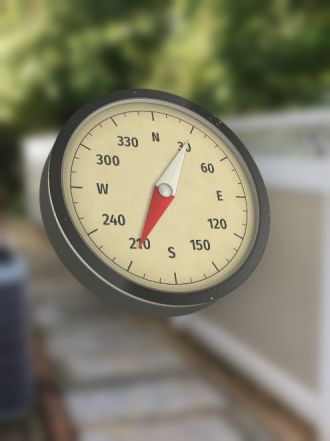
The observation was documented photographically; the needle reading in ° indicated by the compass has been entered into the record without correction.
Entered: 210 °
